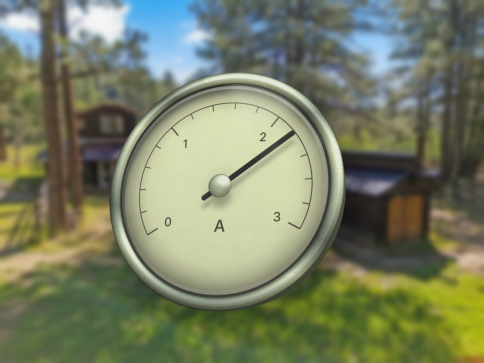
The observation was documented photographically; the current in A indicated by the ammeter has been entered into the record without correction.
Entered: 2.2 A
